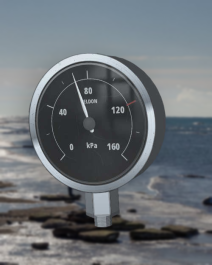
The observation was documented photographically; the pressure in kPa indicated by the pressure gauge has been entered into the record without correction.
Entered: 70 kPa
